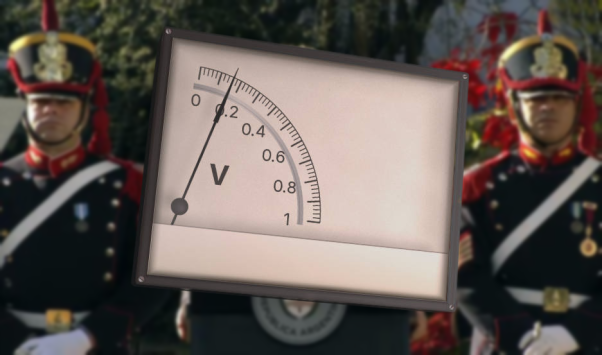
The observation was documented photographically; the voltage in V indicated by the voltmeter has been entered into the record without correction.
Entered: 0.16 V
